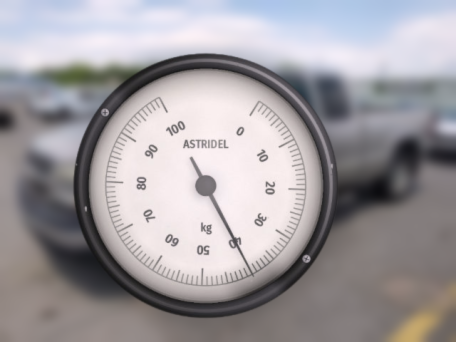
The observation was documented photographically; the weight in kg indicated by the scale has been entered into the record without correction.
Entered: 40 kg
